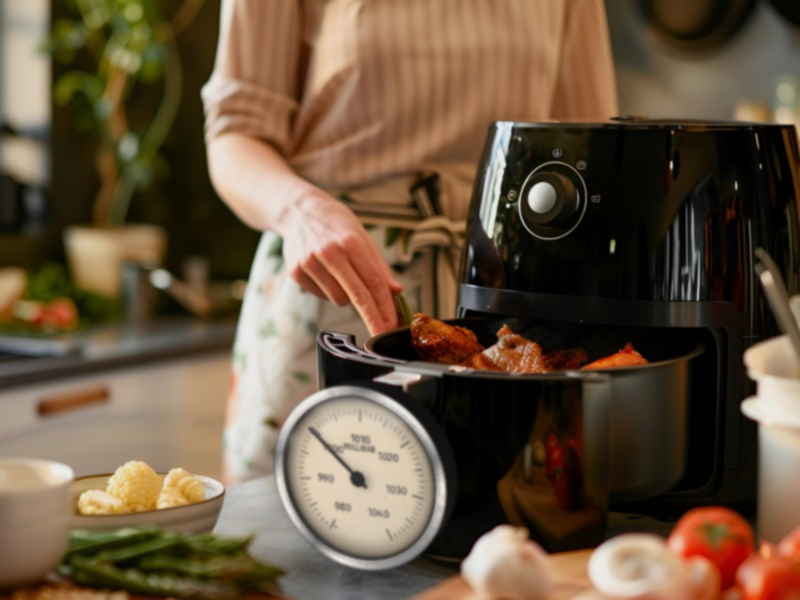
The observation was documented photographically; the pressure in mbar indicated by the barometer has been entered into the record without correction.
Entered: 1000 mbar
